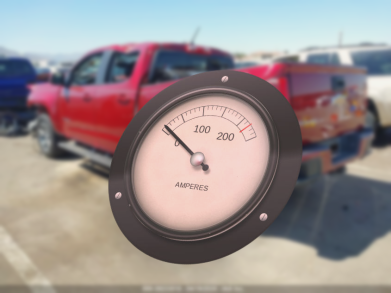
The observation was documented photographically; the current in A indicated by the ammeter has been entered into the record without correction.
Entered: 10 A
